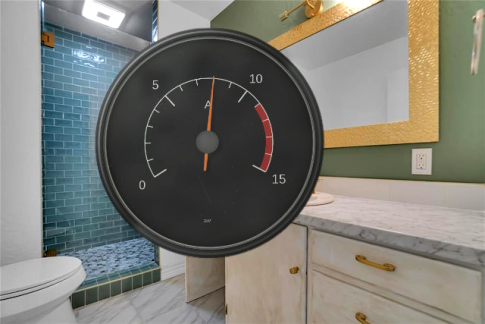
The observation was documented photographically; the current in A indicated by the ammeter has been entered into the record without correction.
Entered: 8 A
